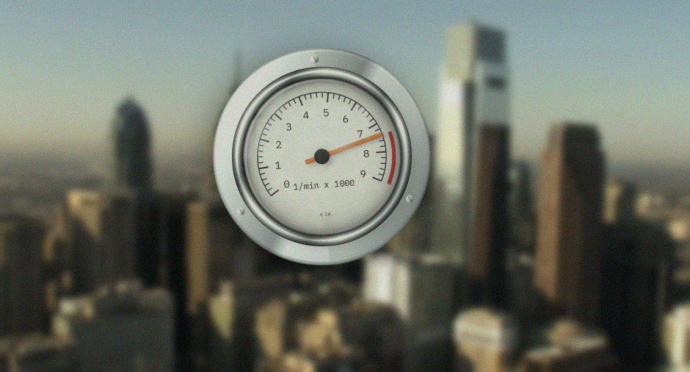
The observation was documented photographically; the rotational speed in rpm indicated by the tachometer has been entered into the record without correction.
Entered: 7400 rpm
